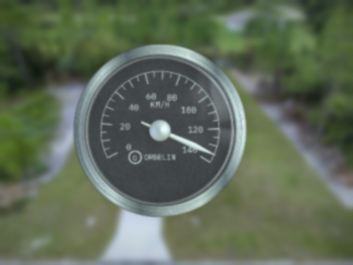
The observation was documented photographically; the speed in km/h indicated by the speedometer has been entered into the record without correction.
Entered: 135 km/h
